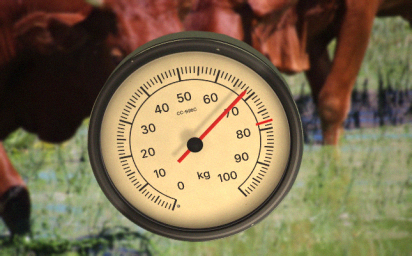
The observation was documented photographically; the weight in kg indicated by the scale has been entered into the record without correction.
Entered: 68 kg
